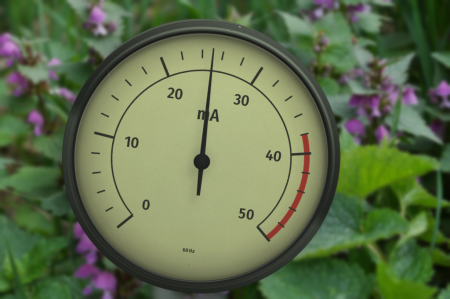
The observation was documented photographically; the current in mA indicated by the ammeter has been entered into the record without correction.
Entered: 25 mA
